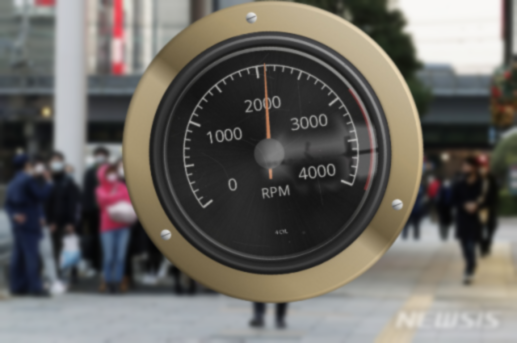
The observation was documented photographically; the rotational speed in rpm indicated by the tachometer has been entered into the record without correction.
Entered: 2100 rpm
